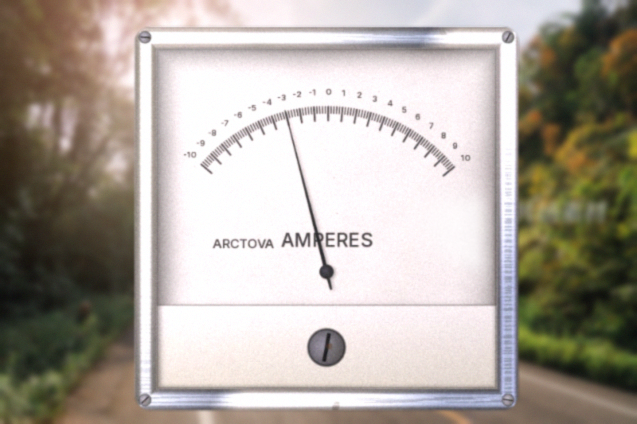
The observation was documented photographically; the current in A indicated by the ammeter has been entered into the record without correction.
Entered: -3 A
